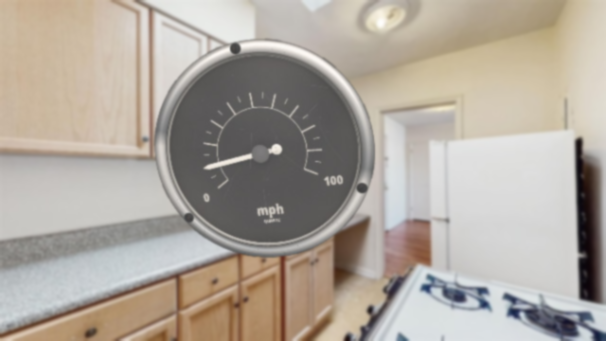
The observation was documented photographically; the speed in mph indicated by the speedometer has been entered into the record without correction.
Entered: 10 mph
